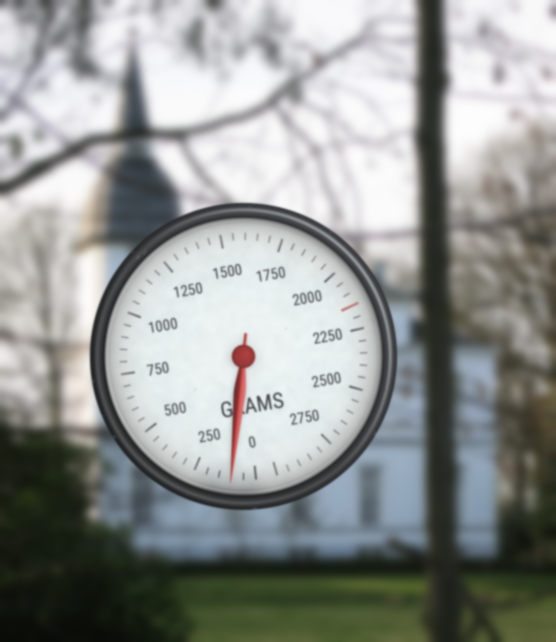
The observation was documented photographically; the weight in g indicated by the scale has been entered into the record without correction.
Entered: 100 g
